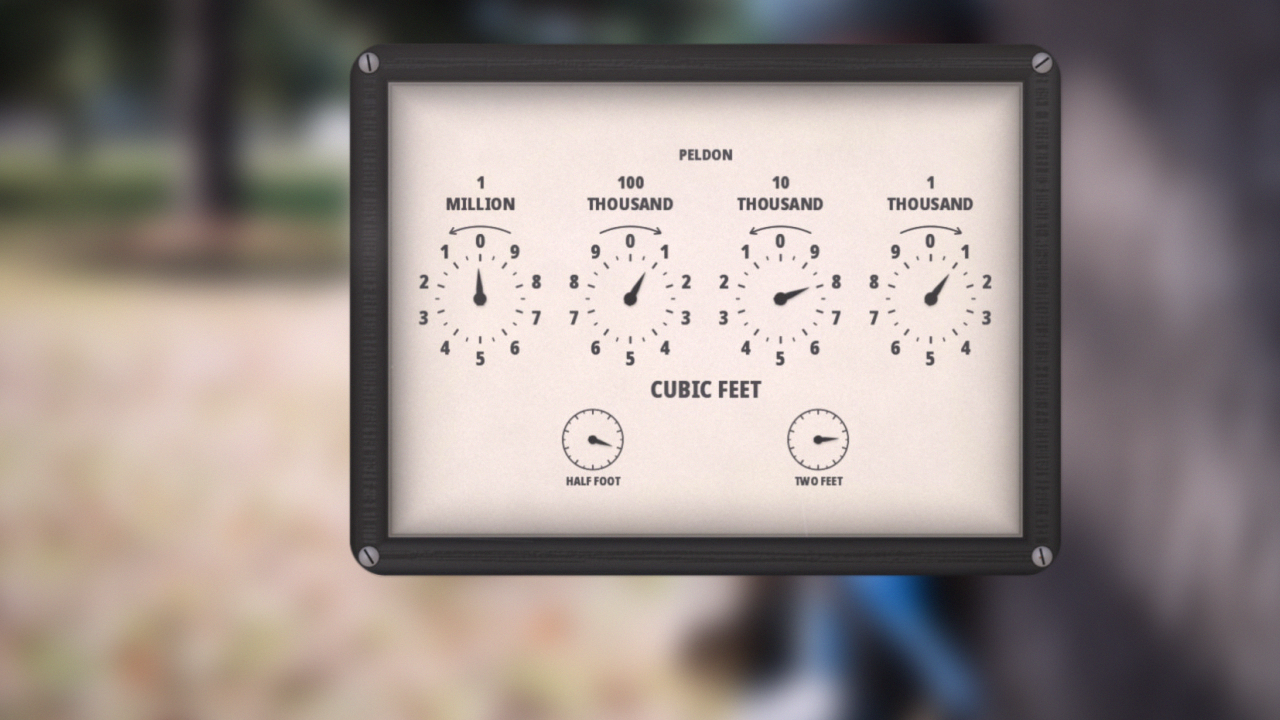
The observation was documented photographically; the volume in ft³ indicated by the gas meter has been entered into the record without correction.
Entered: 8100 ft³
